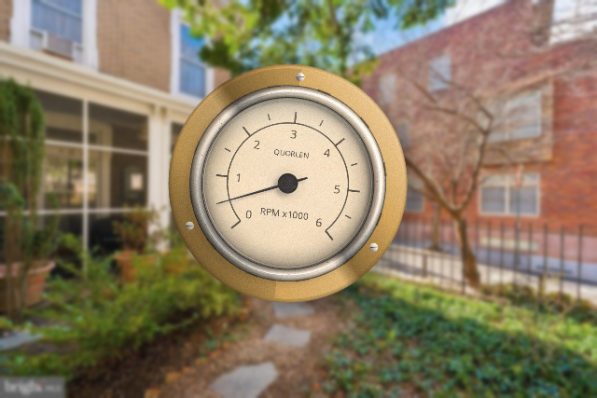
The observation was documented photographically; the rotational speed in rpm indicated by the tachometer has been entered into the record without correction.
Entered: 500 rpm
